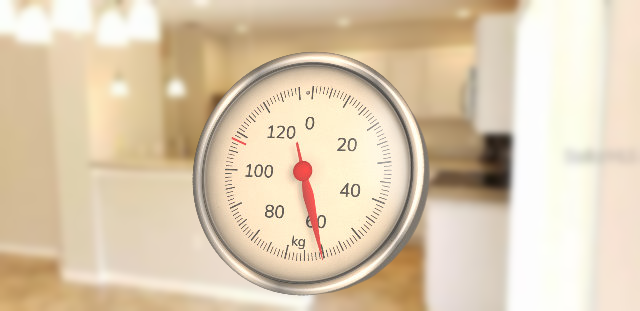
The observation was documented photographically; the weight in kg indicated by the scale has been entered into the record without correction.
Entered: 60 kg
